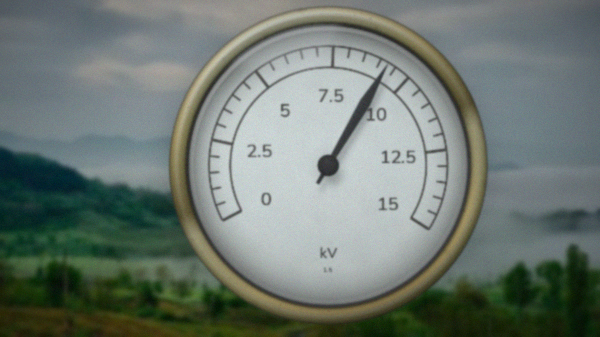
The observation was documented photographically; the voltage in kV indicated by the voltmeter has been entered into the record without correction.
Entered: 9.25 kV
